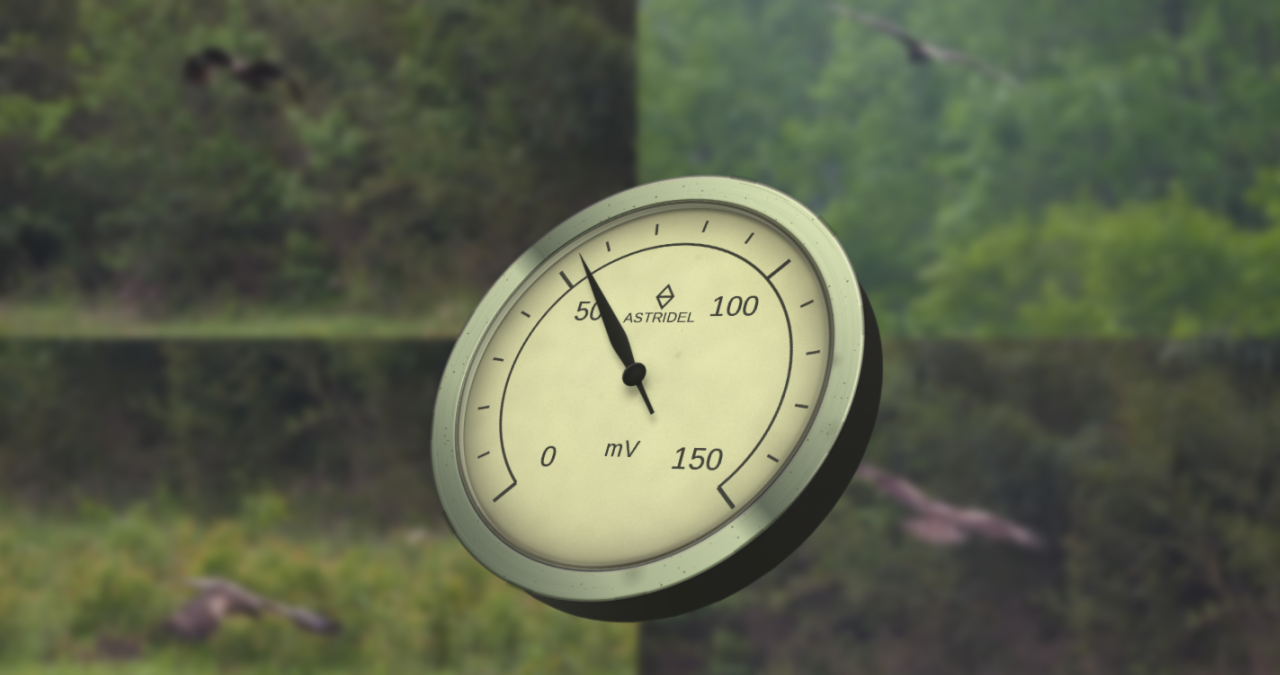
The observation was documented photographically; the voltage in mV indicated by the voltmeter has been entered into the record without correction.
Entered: 55 mV
